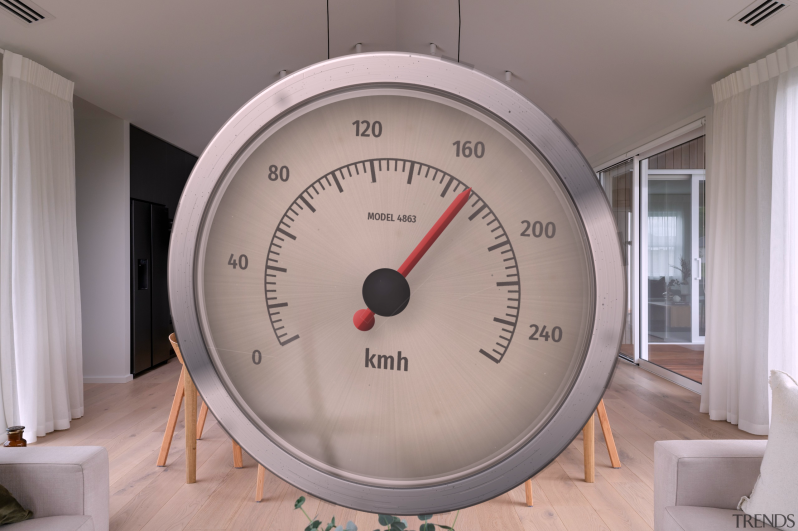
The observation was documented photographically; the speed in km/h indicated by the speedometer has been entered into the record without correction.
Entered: 170 km/h
